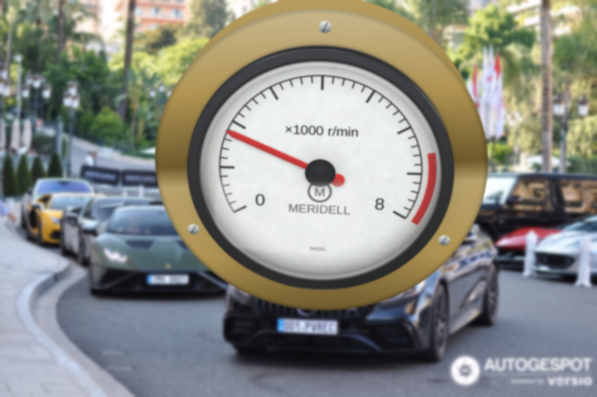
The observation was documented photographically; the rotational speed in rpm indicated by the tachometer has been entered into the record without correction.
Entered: 1800 rpm
